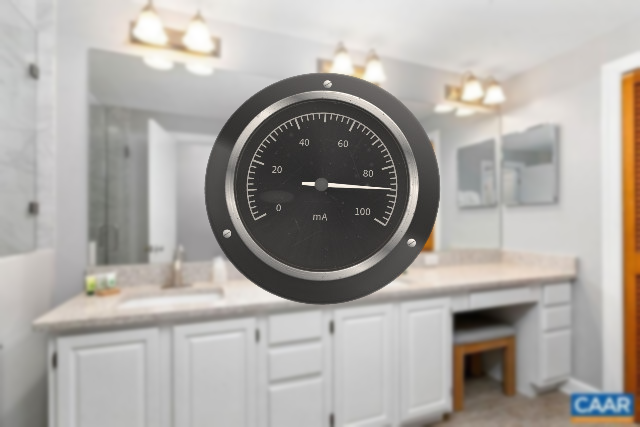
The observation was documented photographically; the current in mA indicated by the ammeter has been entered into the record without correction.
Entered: 88 mA
